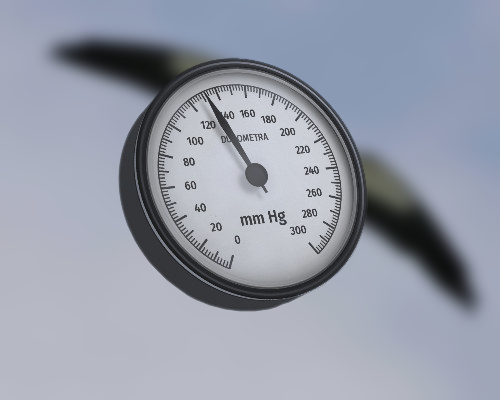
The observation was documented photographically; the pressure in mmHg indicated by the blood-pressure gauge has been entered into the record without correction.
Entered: 130 mmHg
